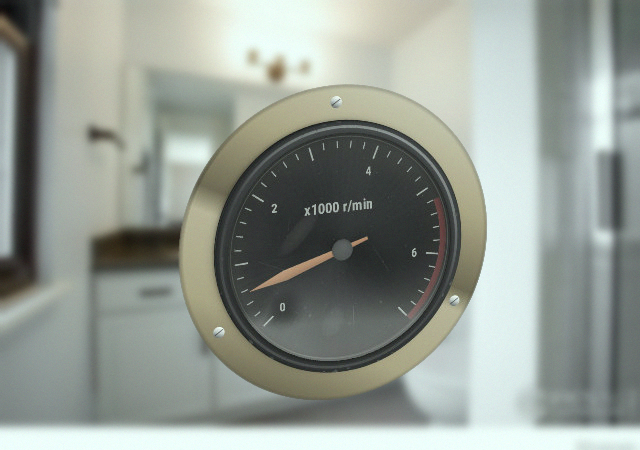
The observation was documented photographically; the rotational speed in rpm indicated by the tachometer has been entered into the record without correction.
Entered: 600 rpm
